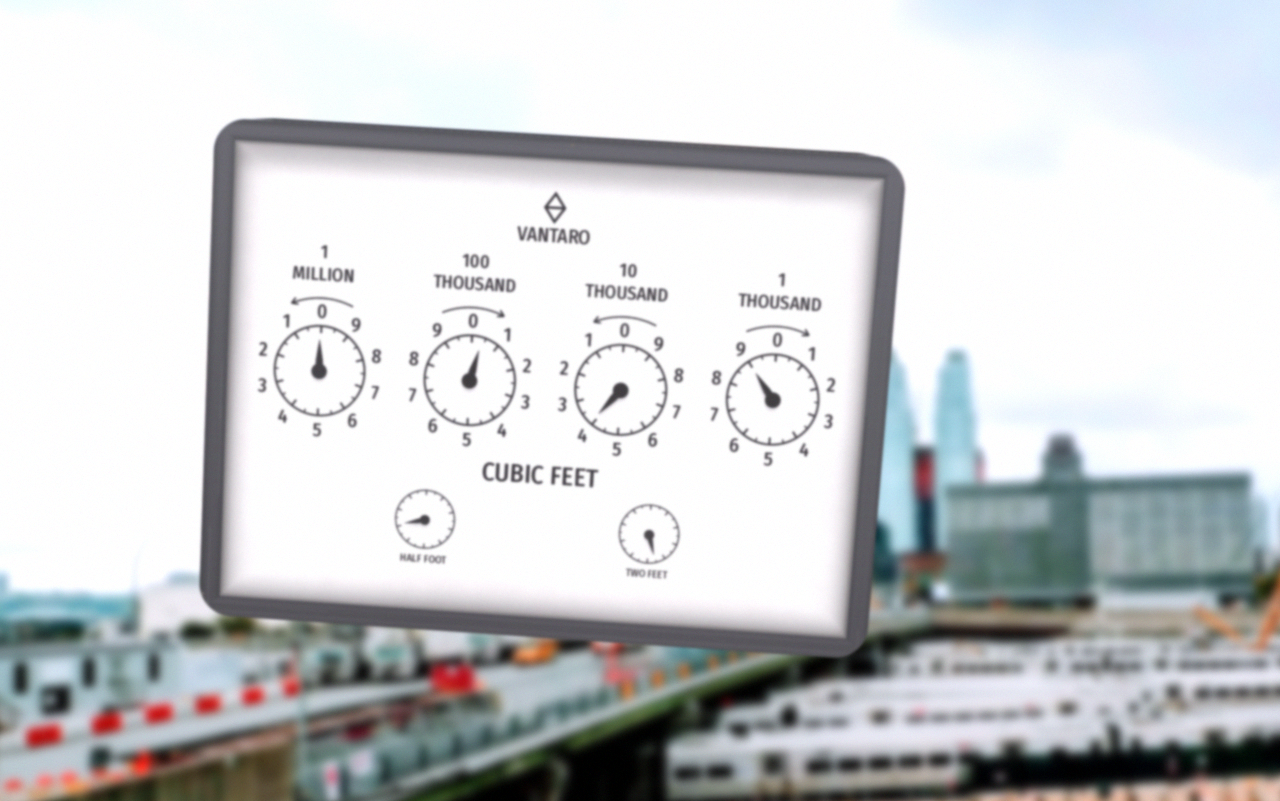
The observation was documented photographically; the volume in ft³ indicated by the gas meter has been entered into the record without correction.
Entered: 3900 ft³
